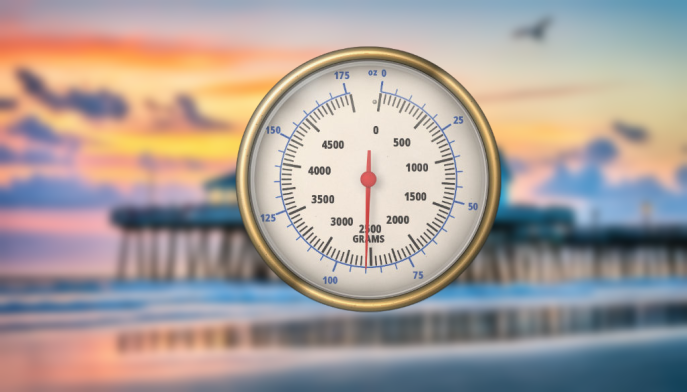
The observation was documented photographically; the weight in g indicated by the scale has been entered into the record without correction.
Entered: 2550 g
